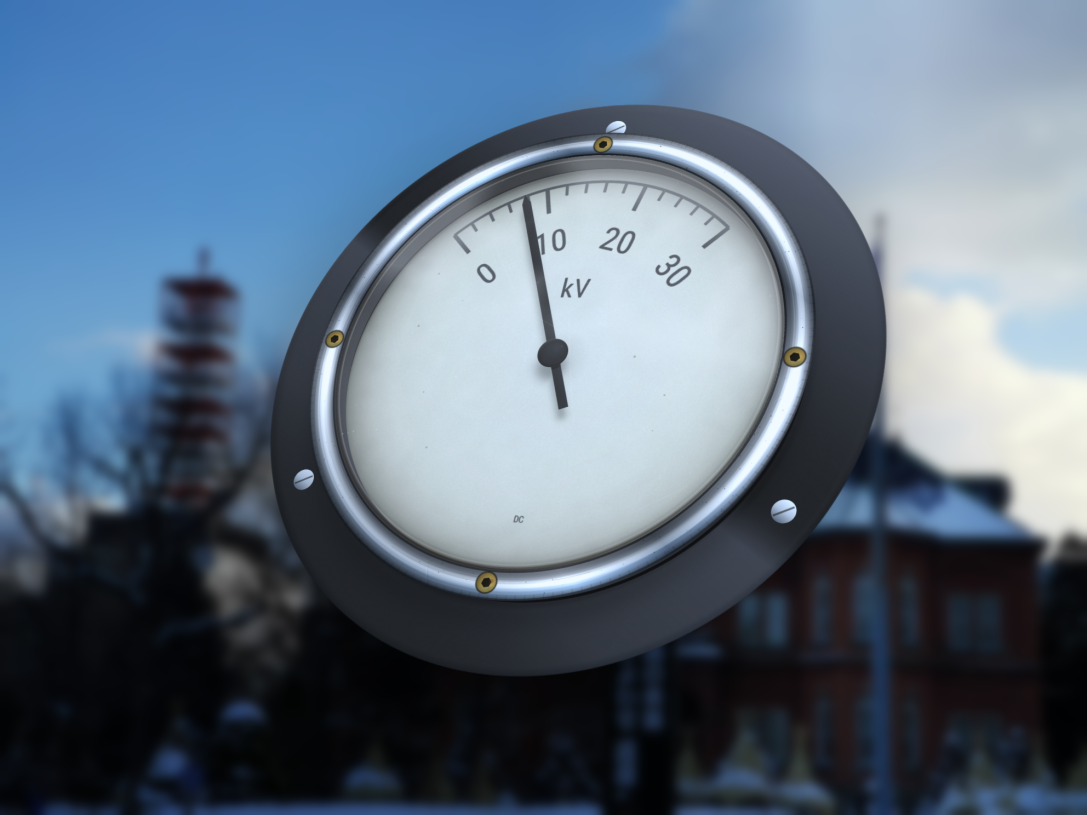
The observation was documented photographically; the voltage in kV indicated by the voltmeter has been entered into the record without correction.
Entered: 8 kV
